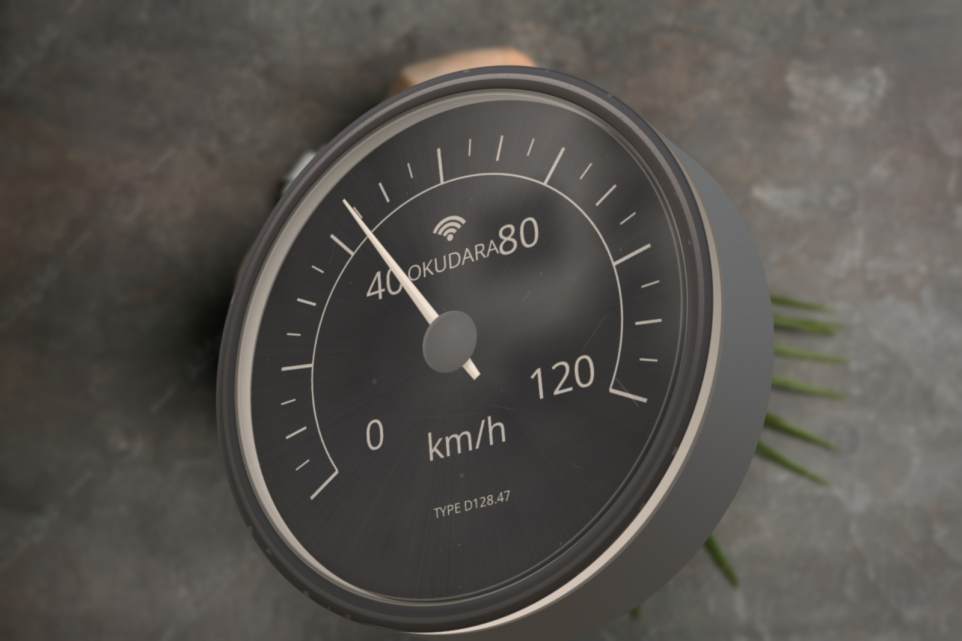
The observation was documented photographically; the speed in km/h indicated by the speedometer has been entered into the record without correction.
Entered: 45 km/h
